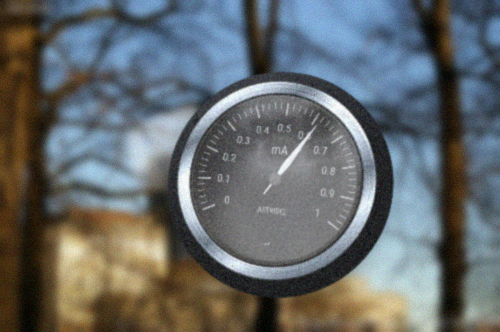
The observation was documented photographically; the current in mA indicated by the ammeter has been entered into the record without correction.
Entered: 0.62 mA
